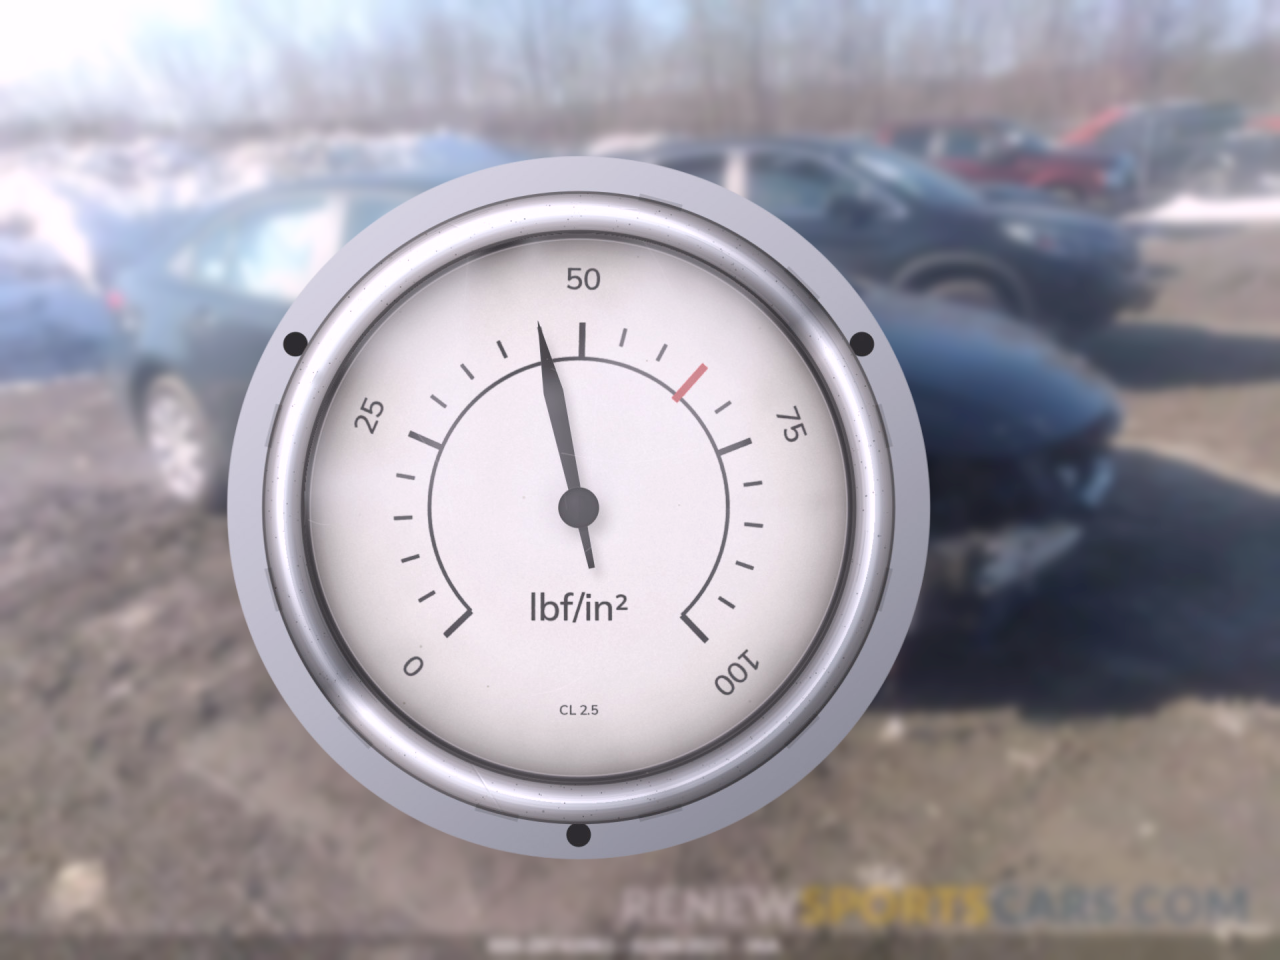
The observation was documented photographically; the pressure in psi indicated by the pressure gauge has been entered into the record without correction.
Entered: 45 psi
